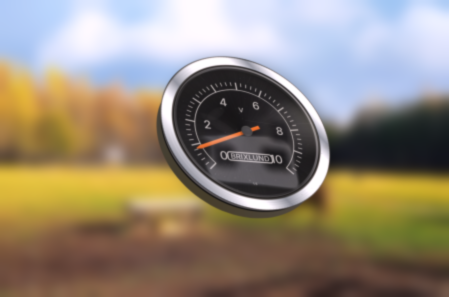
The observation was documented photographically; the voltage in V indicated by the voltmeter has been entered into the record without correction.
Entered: 0.8 V
